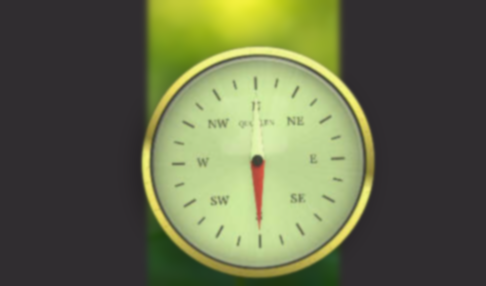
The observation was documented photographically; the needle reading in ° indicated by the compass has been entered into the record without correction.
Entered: 180 °
